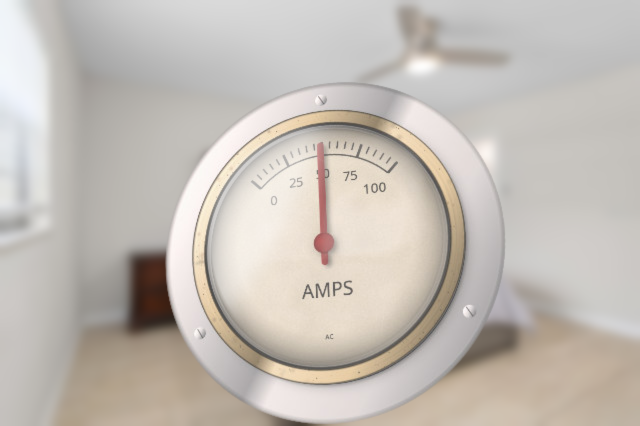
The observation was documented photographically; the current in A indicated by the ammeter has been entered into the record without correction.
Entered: 50 A
